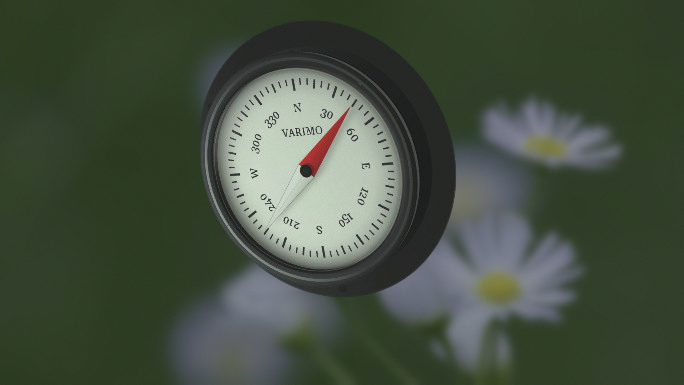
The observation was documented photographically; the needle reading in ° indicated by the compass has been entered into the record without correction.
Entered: 45 °
